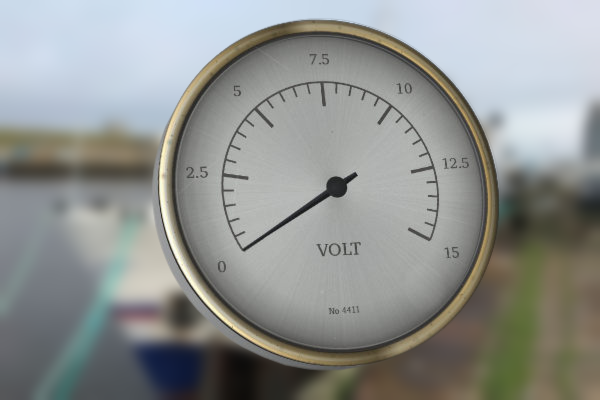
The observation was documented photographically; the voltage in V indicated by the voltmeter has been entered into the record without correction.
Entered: 0 V
